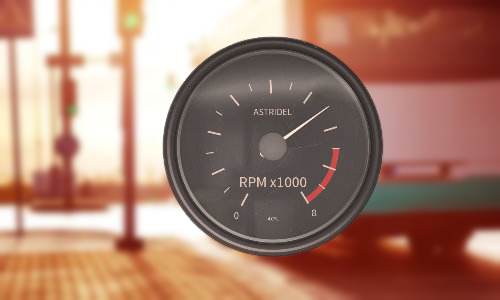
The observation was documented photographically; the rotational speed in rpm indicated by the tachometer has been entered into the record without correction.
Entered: 5500 rpm
